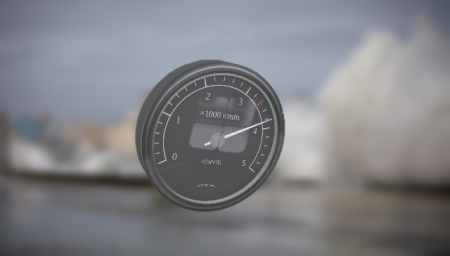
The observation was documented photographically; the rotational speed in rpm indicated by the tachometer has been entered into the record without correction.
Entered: 3800 rpm
